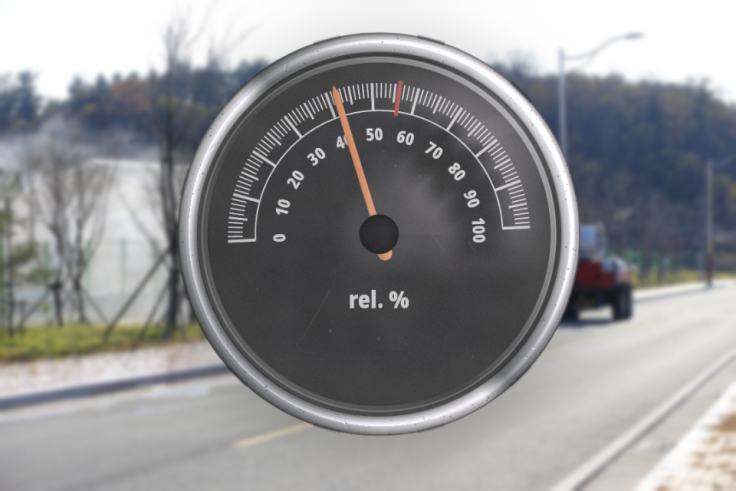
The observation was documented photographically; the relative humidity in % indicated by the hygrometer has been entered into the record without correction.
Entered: 42 %
